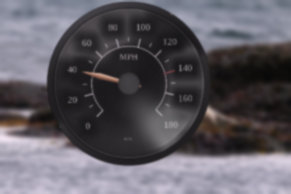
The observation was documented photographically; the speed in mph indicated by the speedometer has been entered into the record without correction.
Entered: 40 mph
